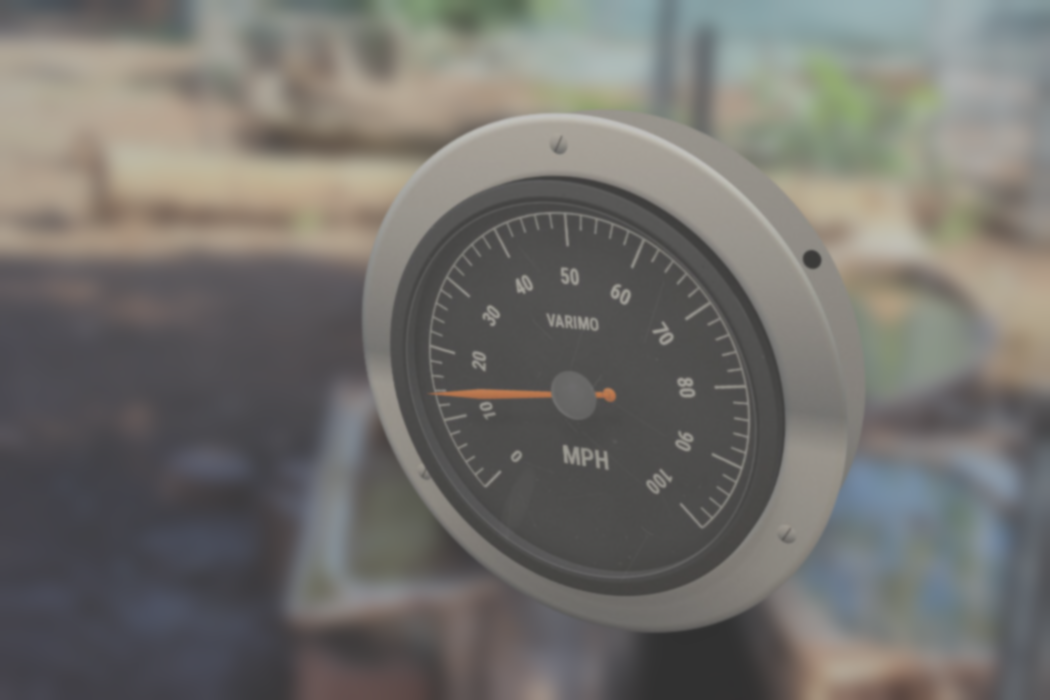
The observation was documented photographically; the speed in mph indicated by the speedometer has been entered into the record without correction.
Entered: 14 mph
